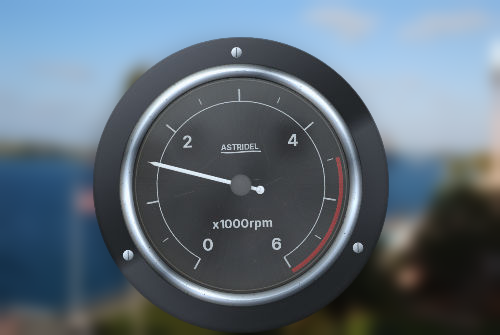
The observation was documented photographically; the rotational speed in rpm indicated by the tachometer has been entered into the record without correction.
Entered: 1500 rpm
